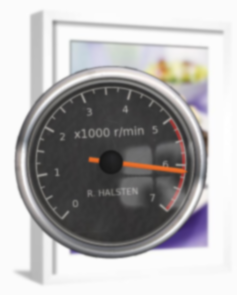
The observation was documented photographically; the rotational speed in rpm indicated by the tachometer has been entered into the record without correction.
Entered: 6125 rpm
